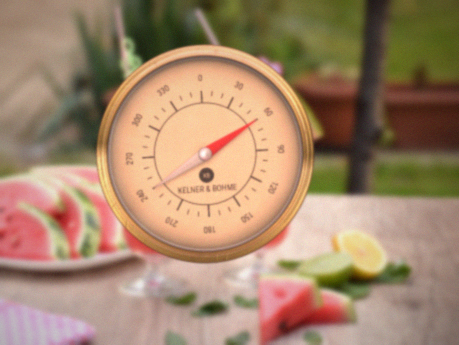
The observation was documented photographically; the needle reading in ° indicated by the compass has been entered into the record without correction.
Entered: 60 °
